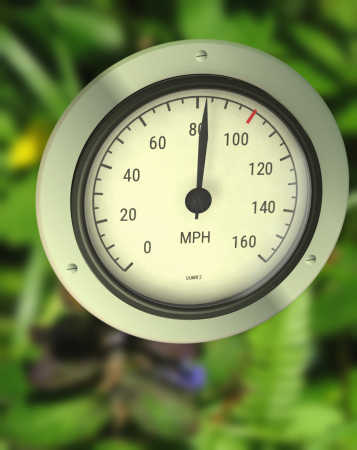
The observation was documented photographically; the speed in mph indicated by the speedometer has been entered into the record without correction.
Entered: 82.5 mph
